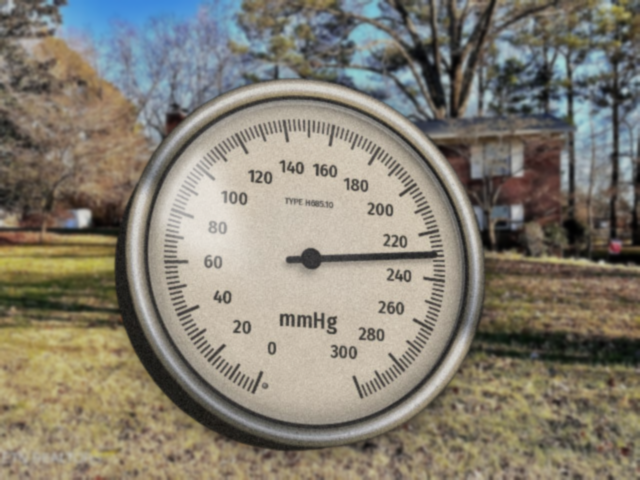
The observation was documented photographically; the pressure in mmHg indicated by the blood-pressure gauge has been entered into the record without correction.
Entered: 230 mmHg
